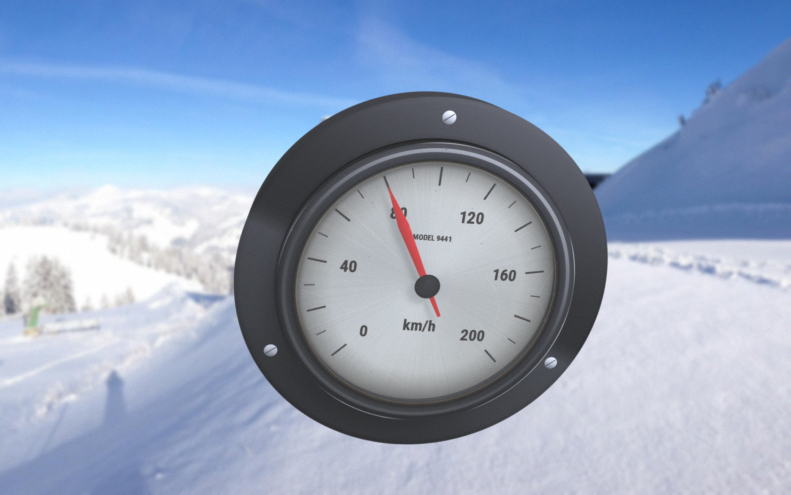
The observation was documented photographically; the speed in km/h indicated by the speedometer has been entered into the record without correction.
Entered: 80 km/h
